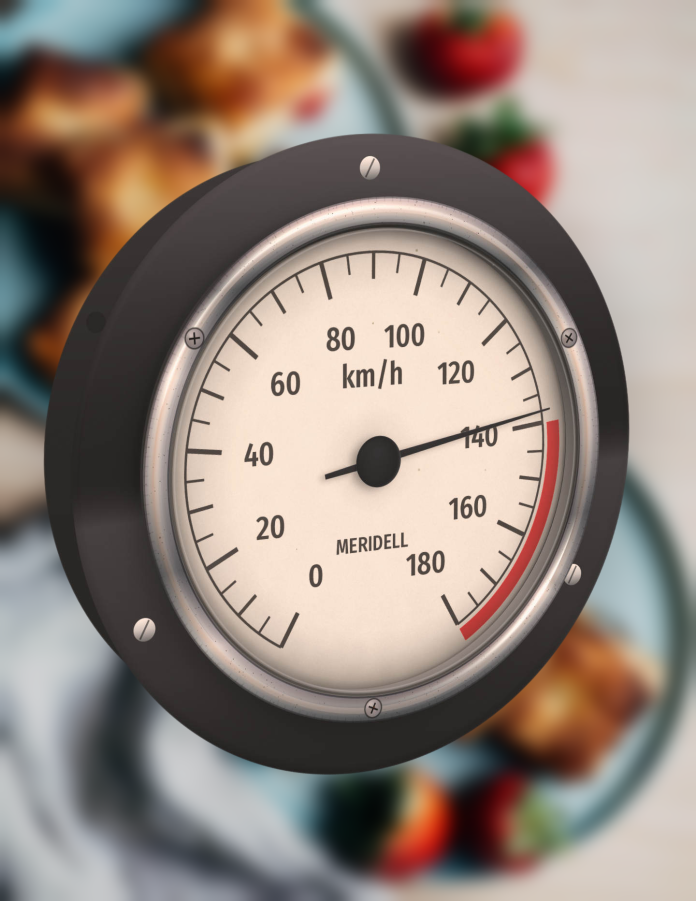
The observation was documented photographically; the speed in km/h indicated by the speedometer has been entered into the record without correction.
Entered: 137.5 km/h
